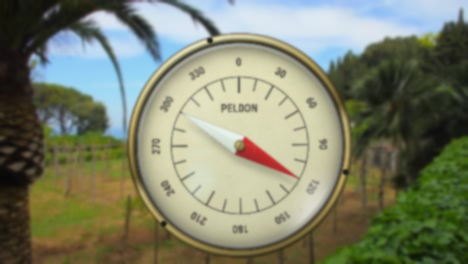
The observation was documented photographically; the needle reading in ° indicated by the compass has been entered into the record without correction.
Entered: 120 °
